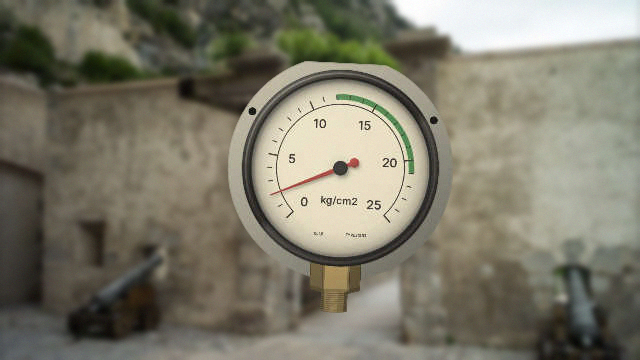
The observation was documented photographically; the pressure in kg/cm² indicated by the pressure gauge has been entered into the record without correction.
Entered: 2 kg/cm²
